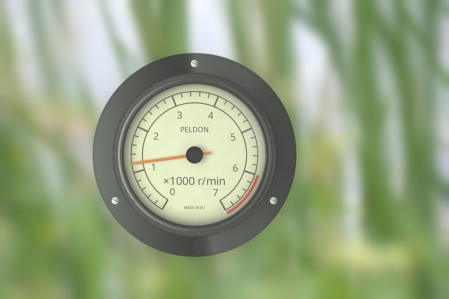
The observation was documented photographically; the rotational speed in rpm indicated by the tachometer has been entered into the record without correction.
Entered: 1200 rpm
